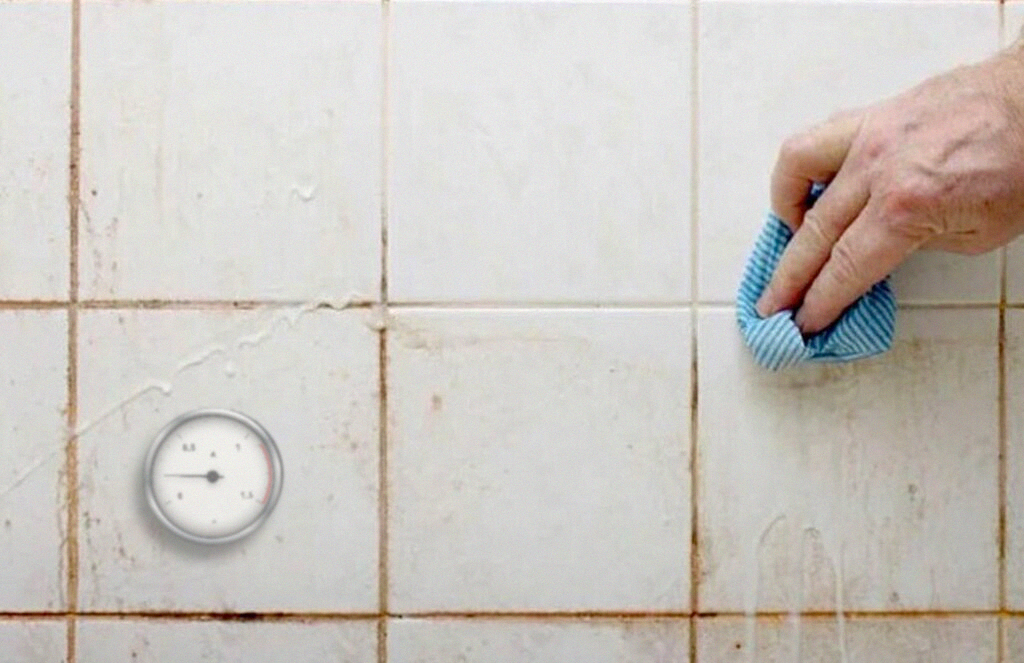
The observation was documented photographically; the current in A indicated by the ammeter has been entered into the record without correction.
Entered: 0.2 A
